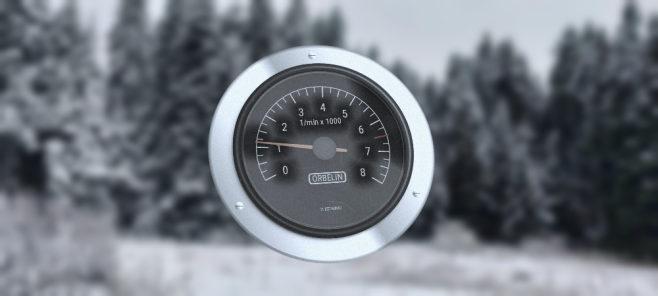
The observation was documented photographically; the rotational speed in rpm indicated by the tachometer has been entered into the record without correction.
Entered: 1125 rpm
